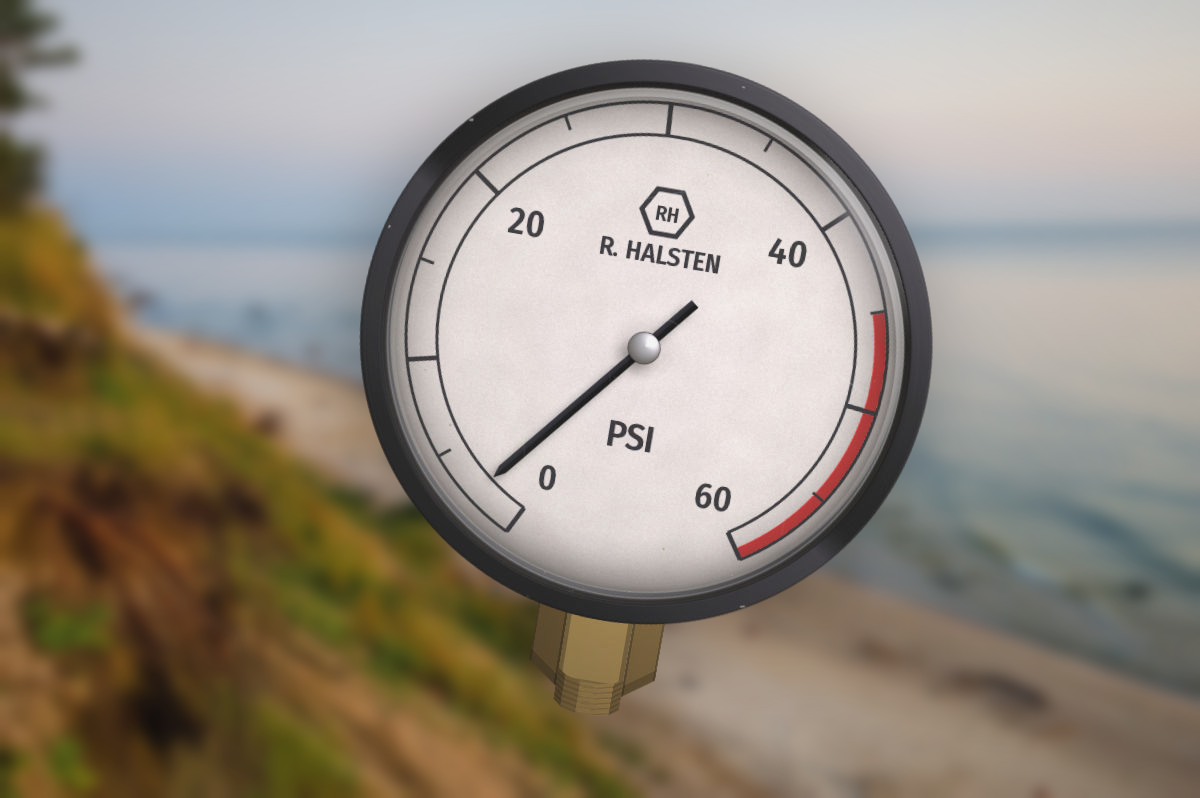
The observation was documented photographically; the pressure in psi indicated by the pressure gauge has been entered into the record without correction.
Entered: 2.5 psi
